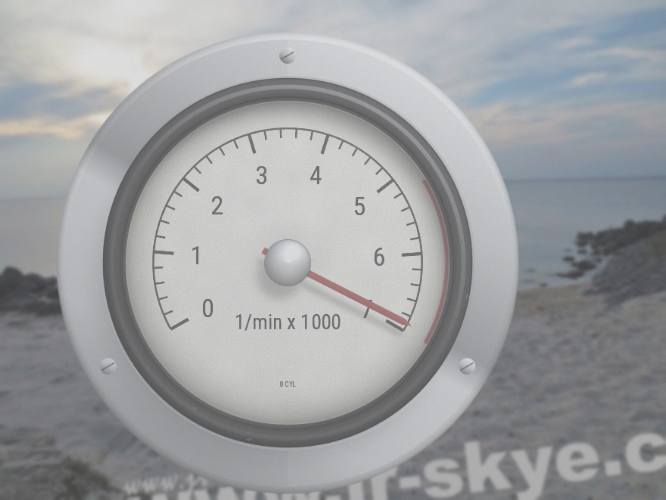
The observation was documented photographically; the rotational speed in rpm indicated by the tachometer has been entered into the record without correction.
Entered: 6900 rpm
